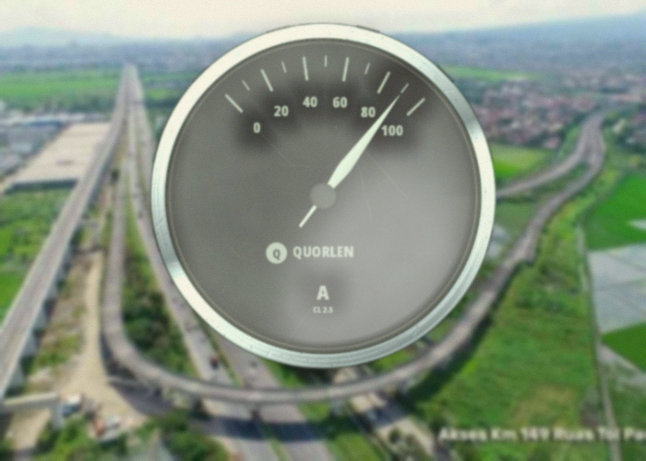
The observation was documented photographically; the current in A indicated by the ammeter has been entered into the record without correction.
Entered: 90 A
